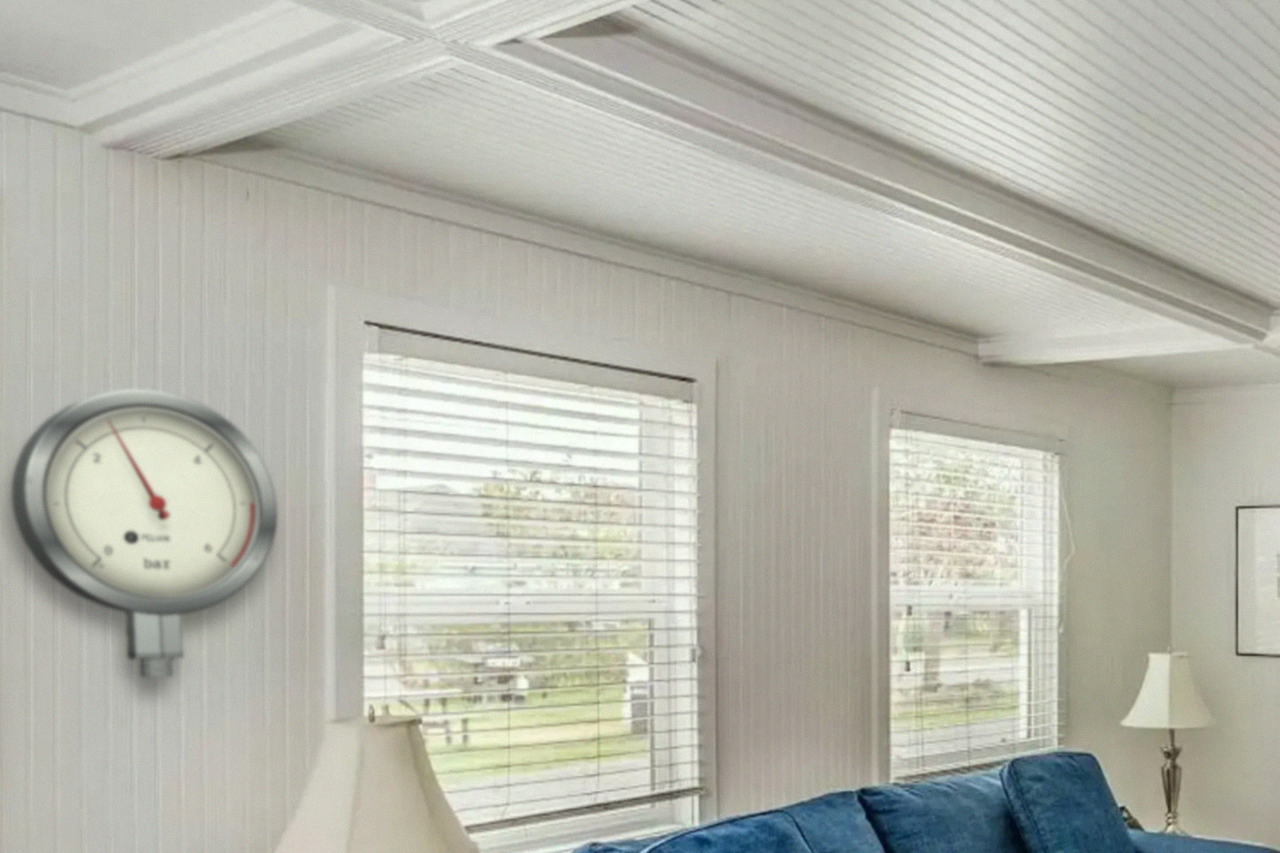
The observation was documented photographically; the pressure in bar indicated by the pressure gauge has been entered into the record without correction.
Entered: 2.5 bar
